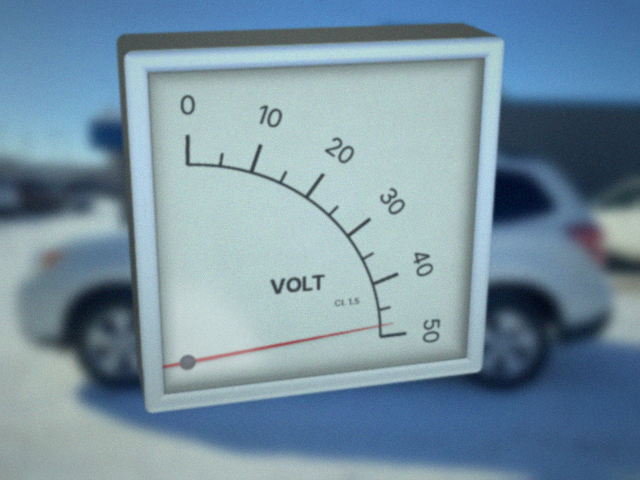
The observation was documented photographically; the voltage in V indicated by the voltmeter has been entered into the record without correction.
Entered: 47.5 V
